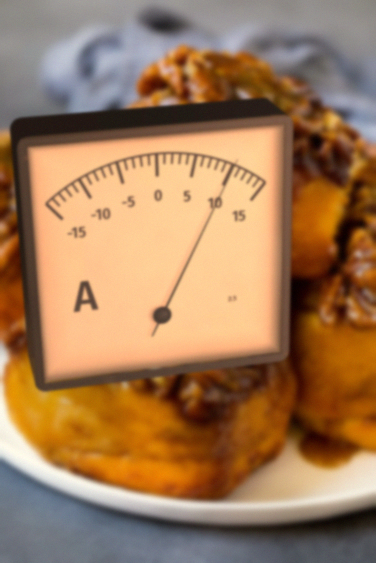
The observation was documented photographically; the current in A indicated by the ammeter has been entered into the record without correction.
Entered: 10 A
